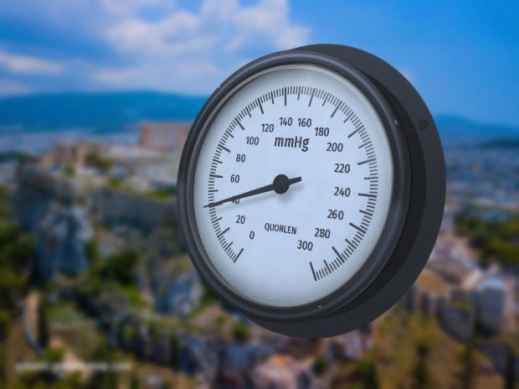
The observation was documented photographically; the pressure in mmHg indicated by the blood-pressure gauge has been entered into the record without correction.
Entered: 40 mmHg
